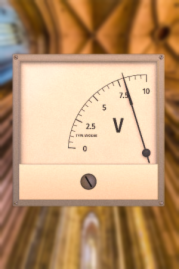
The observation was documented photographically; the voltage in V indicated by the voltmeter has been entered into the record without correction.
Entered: 8 V
